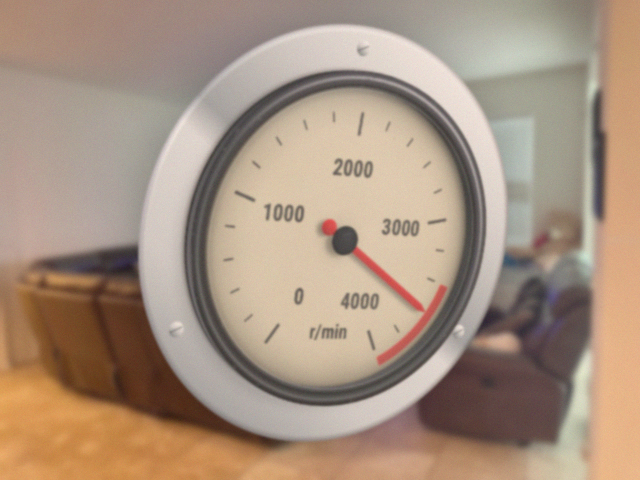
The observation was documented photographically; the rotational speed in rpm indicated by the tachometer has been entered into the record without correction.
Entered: 3600 rpm
